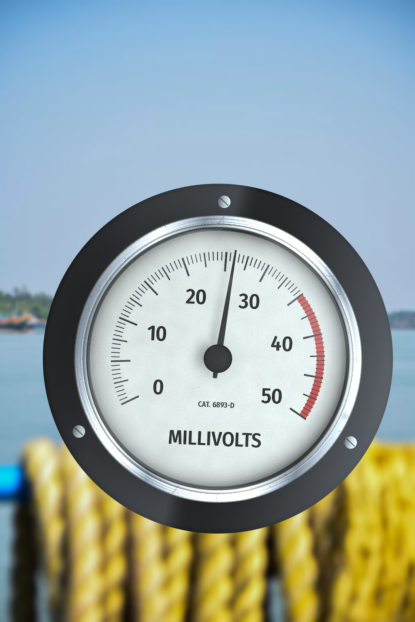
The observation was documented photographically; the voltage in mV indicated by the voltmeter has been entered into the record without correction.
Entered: 26 mV
